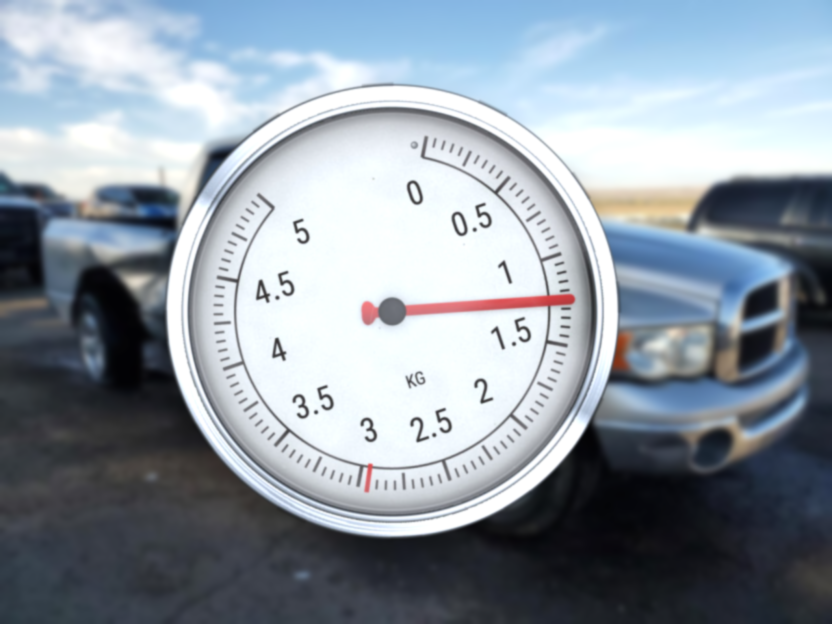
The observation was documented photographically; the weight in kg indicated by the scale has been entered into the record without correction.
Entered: 1.25 kg
